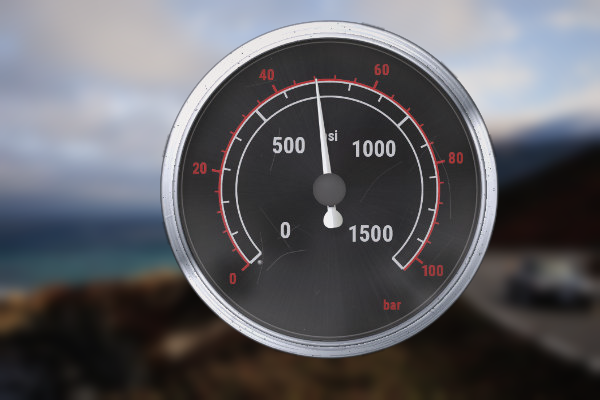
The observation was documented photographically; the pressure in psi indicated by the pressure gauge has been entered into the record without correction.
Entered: 700 psi
